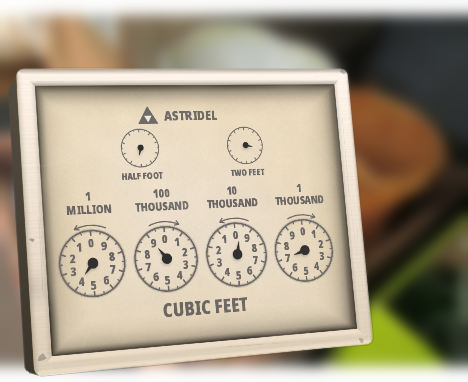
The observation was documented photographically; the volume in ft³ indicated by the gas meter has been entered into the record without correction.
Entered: 389700 ft³
